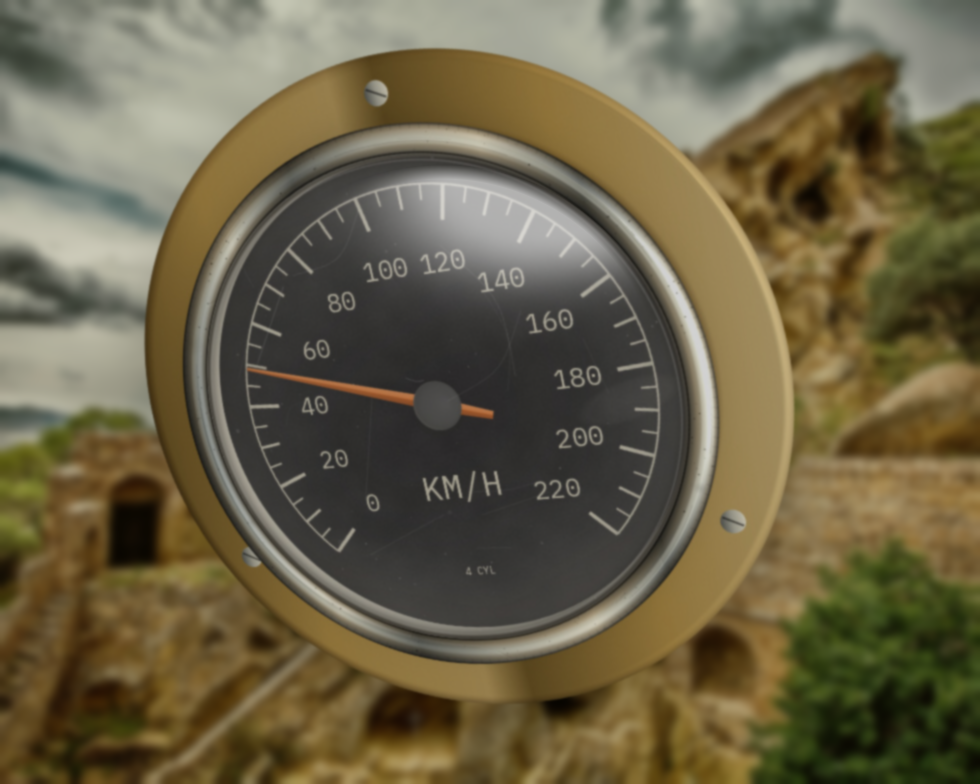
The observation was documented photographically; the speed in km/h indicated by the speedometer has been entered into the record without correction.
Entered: 50 km/h
